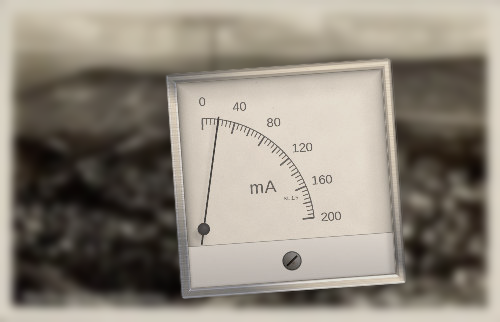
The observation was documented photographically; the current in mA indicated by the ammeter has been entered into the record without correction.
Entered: 20 mA
